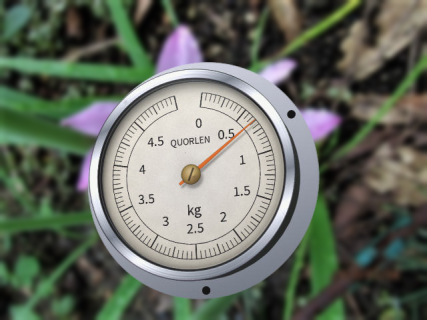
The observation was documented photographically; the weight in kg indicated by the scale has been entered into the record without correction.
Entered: 0.65 kg
